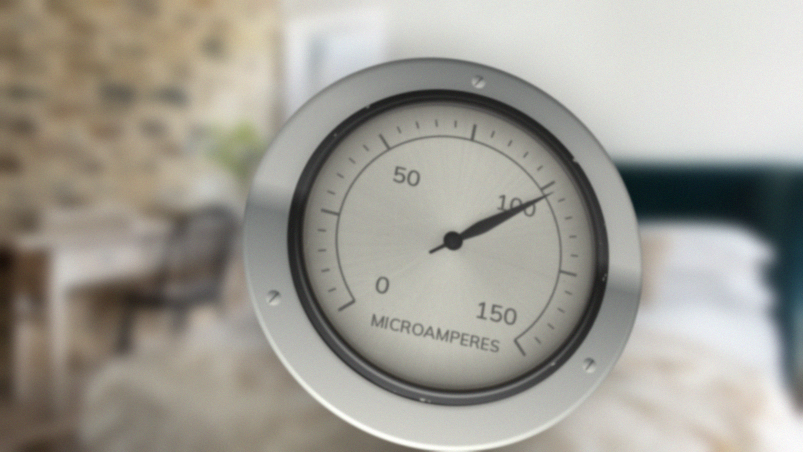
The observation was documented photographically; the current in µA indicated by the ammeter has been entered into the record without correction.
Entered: 102.5 µA
